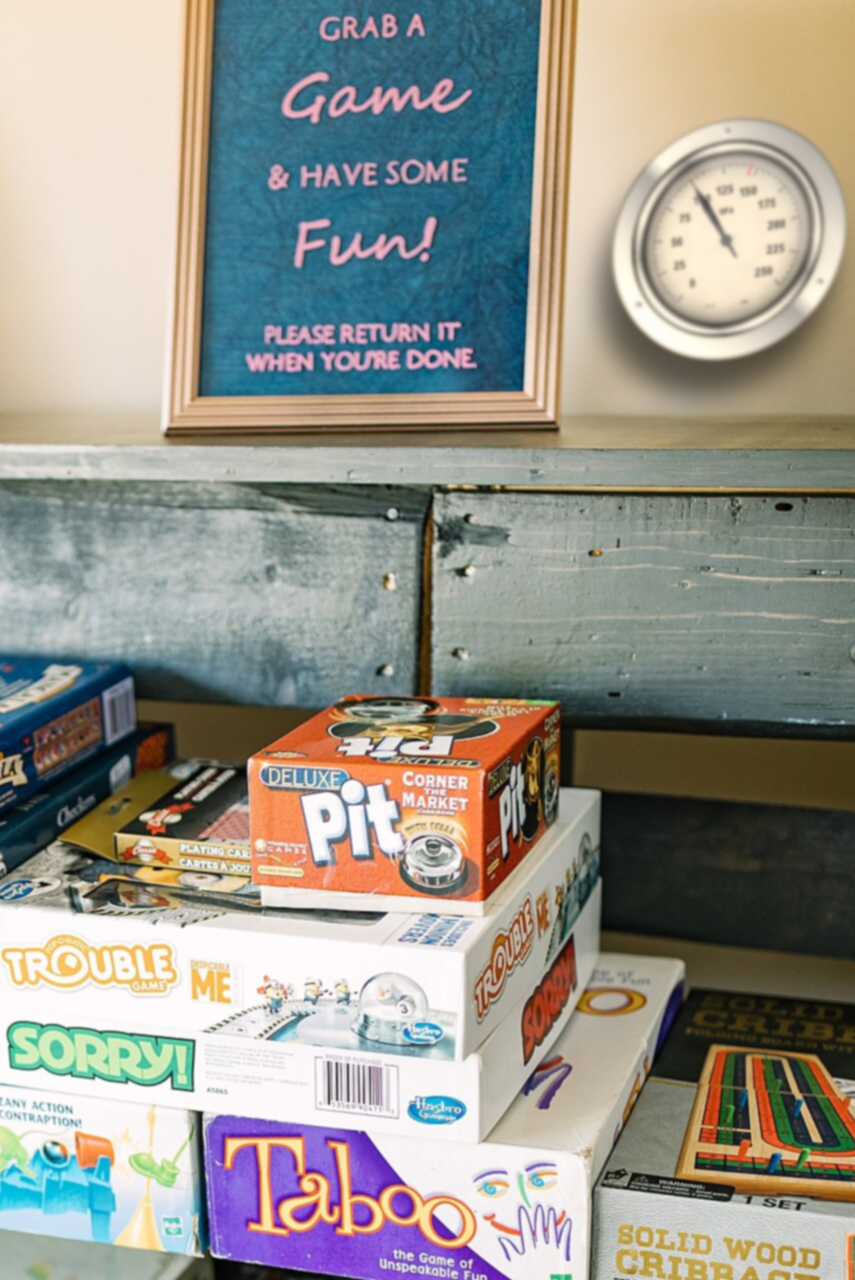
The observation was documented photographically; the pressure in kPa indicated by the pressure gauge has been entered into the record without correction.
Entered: 100 kPa
